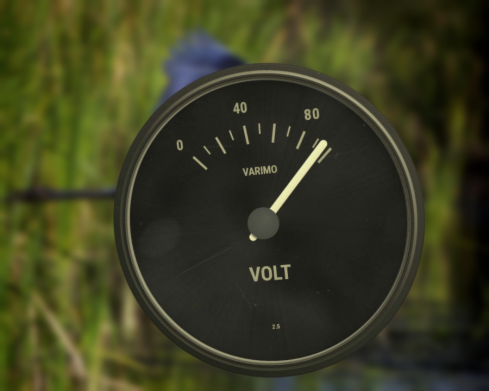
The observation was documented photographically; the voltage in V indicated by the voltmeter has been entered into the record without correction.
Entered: 95 V
